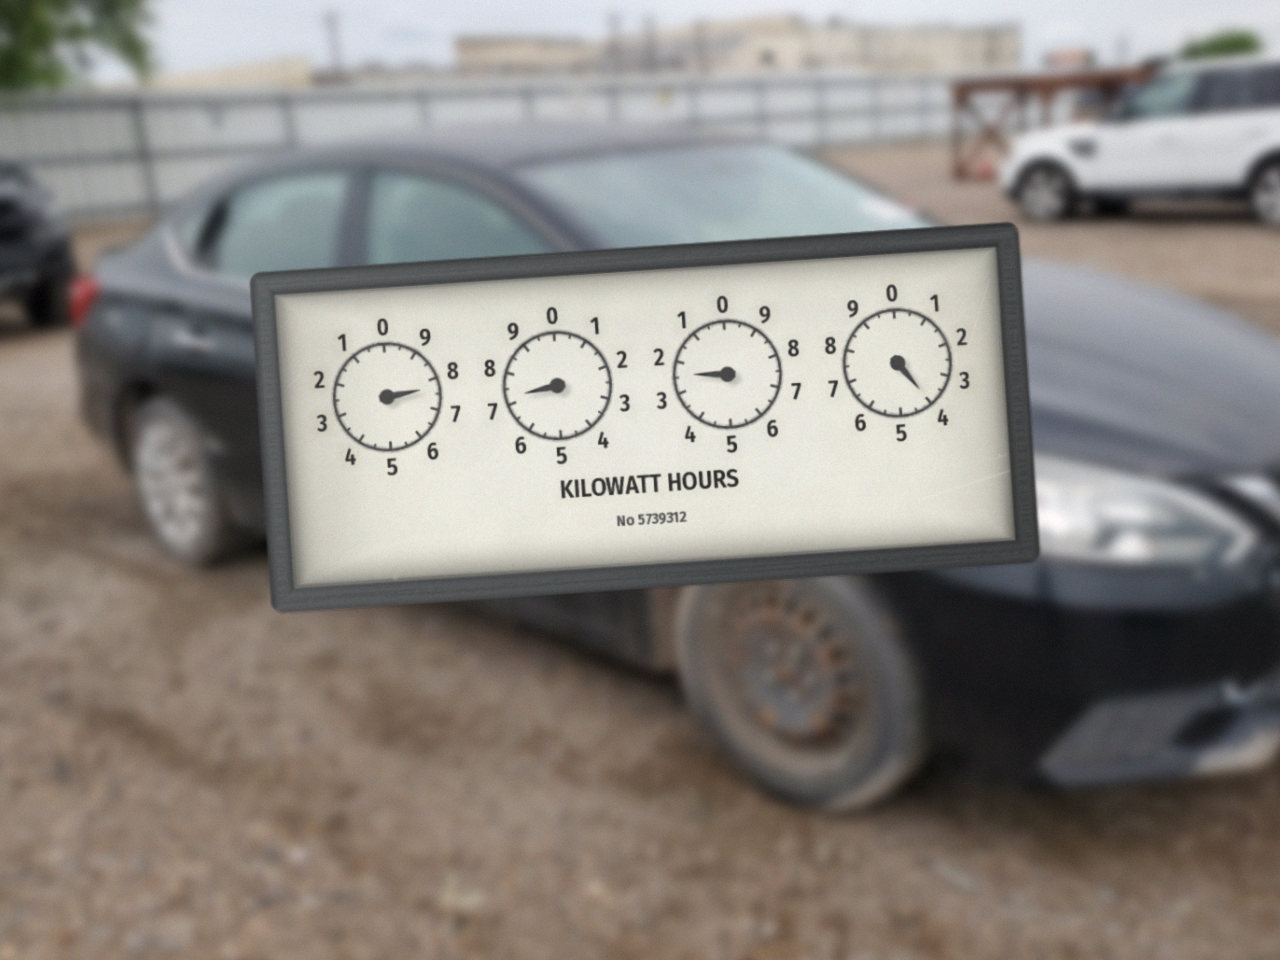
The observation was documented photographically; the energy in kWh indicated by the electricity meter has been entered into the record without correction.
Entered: 7724 kWh
